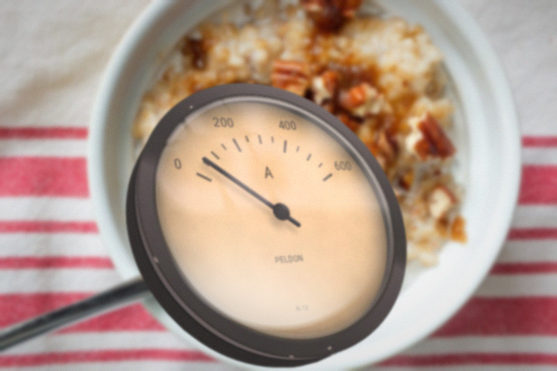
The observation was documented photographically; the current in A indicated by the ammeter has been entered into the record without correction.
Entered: 50 A
